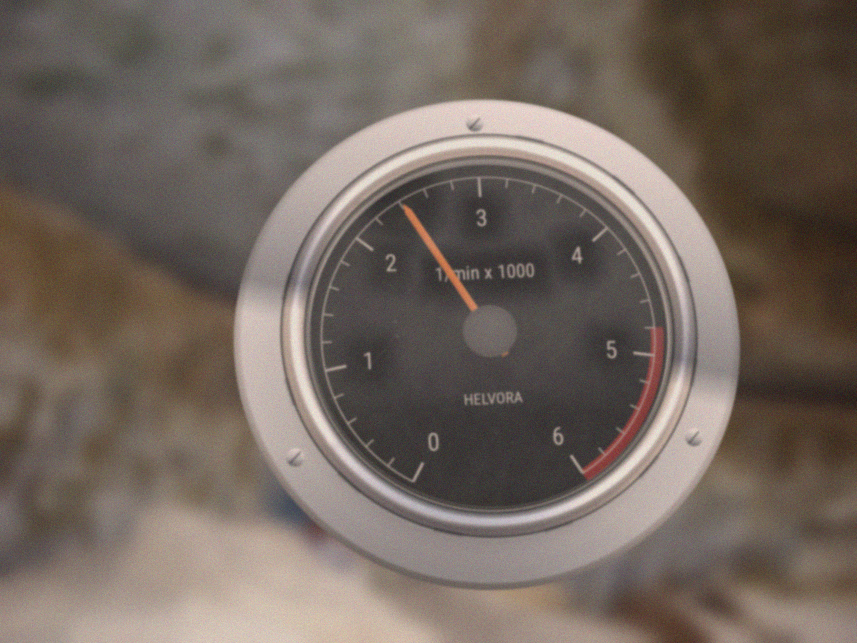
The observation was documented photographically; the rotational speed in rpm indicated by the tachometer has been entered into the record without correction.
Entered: 2400 rpm
